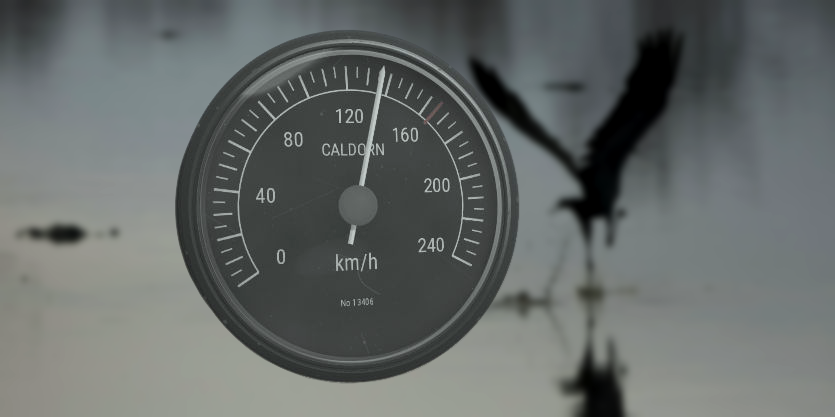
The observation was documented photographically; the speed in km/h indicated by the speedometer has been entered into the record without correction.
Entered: 135 km/h
